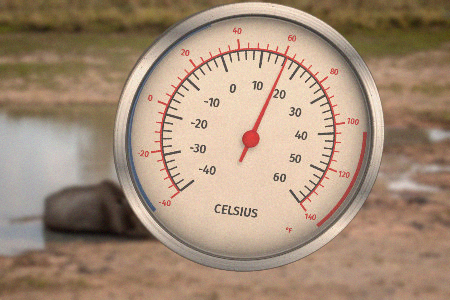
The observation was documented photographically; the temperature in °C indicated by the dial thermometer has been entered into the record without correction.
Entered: 16 °C
